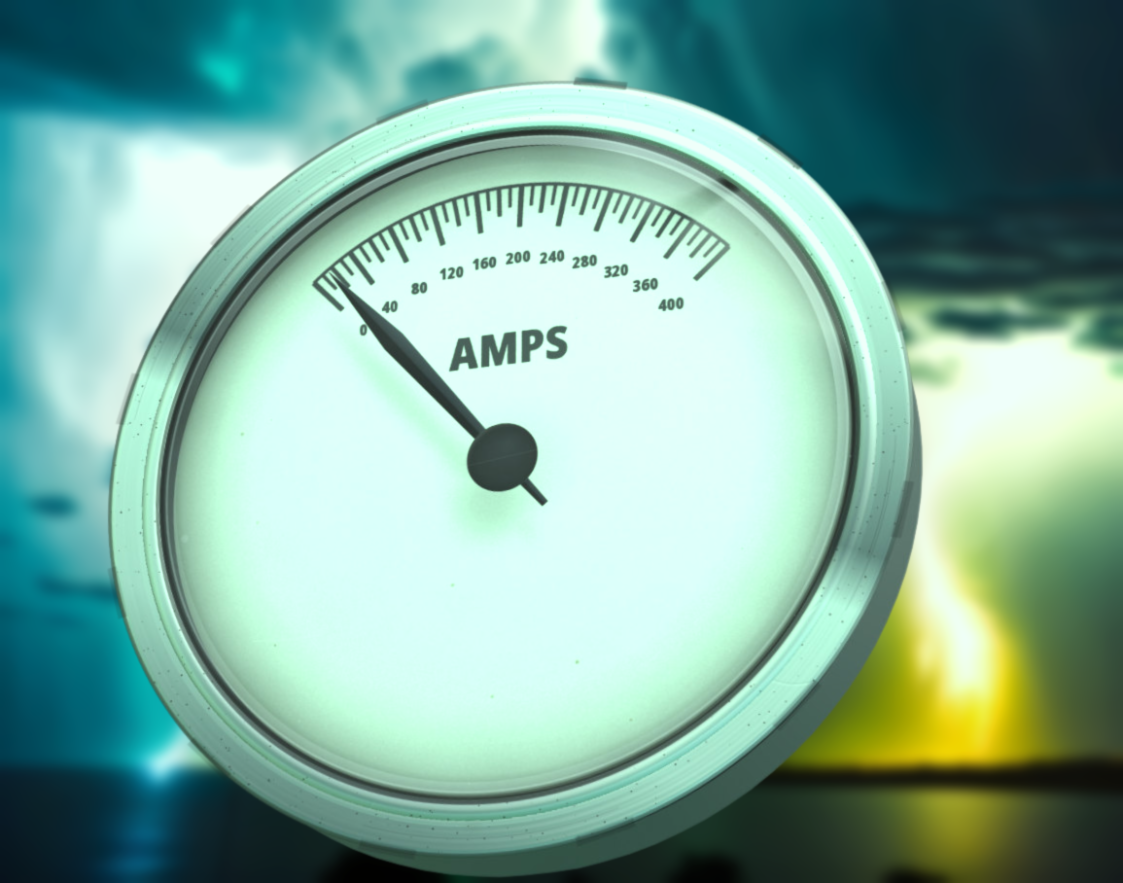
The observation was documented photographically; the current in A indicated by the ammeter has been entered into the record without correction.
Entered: 15 A
